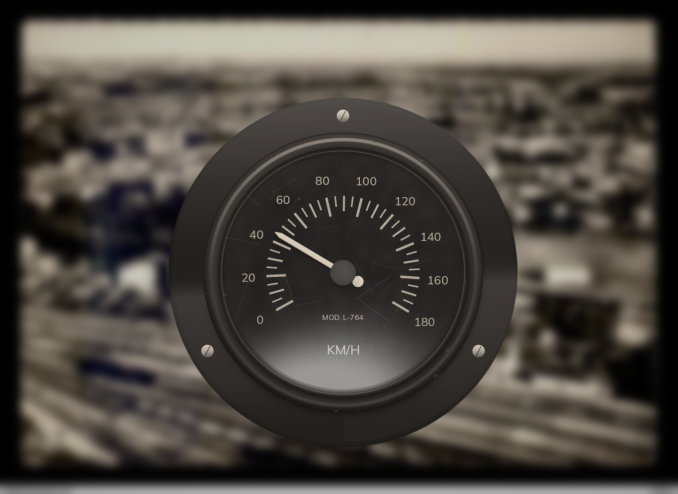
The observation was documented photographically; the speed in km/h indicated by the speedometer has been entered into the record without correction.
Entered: 45 km/h
